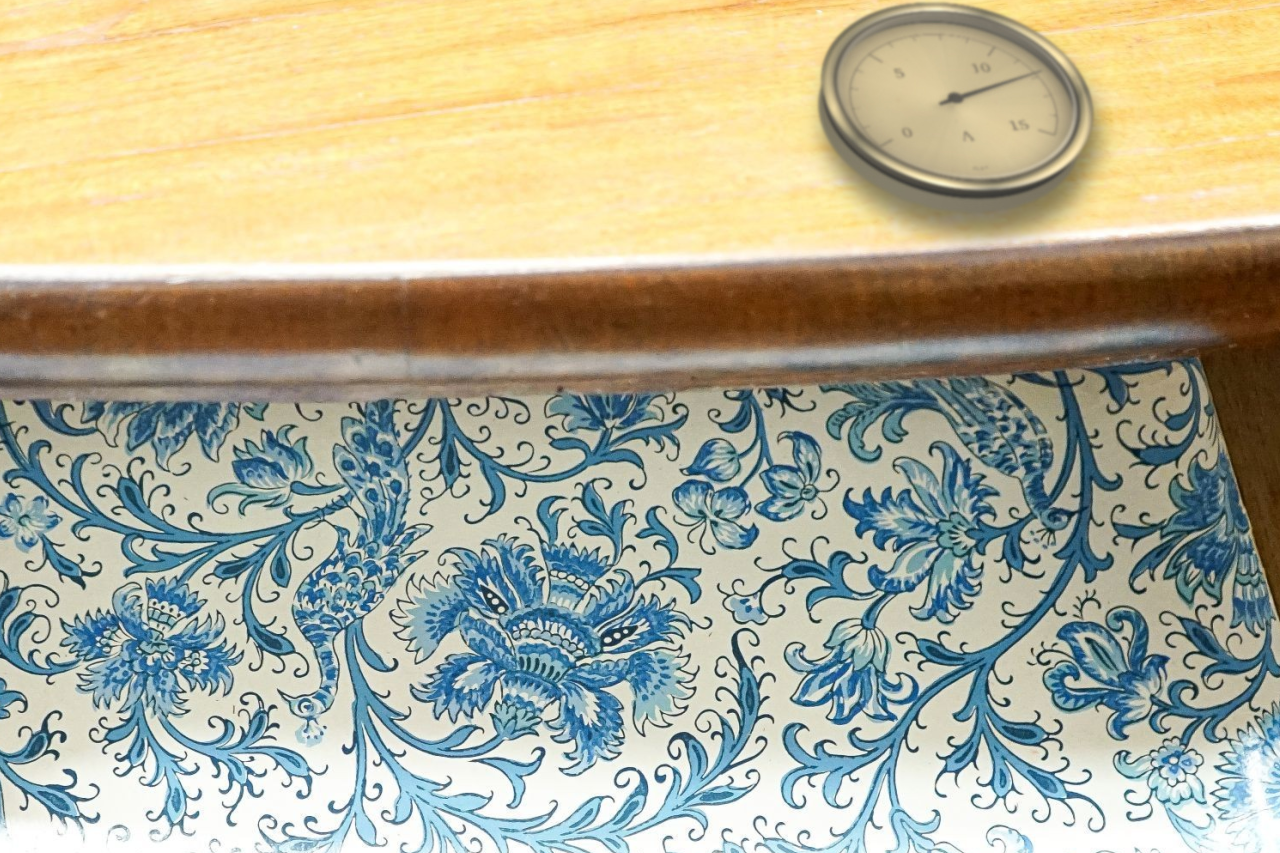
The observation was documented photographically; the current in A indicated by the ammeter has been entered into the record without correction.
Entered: 12 A
